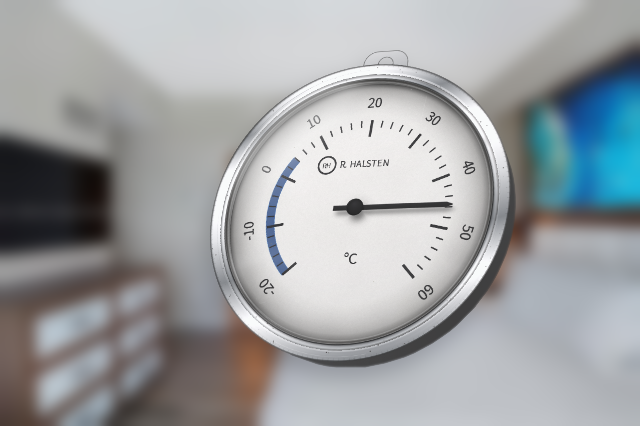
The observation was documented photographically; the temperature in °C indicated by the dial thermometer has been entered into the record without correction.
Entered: 46 °C
